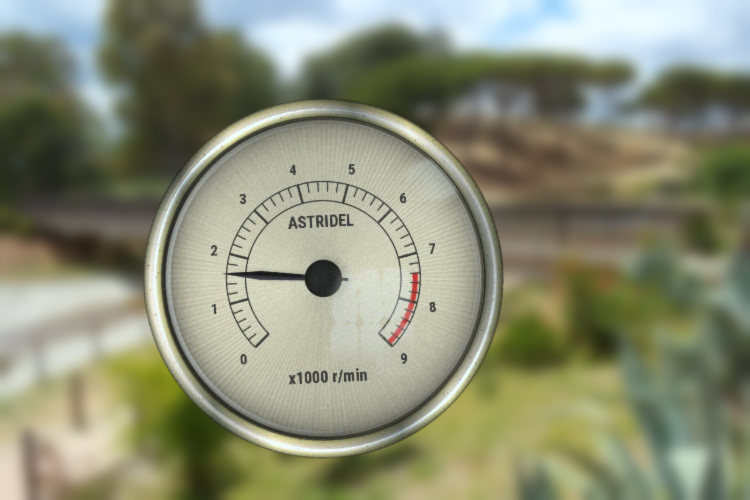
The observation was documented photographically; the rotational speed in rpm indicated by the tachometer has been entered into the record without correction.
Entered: 1600 rpm
